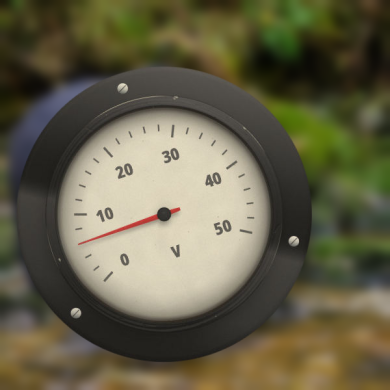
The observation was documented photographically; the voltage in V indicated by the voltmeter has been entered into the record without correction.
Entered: 6 V
